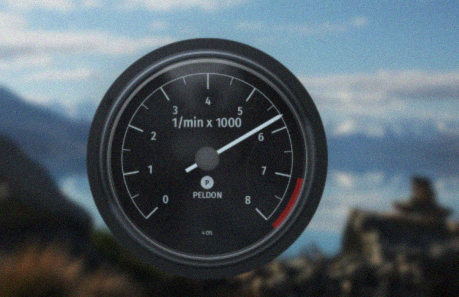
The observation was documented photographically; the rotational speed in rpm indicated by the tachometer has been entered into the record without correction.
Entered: 5750 rpm
